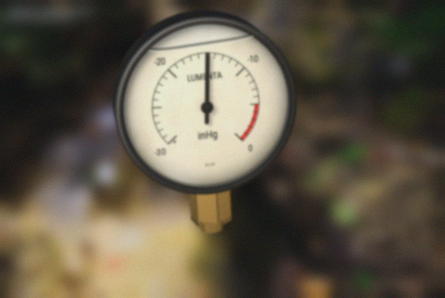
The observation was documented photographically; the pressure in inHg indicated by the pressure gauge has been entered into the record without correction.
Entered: -15 inHg
